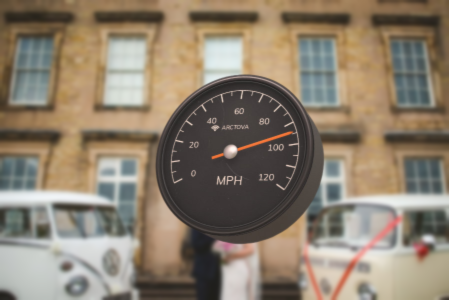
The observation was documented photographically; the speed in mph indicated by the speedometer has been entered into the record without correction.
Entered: 95 mph
